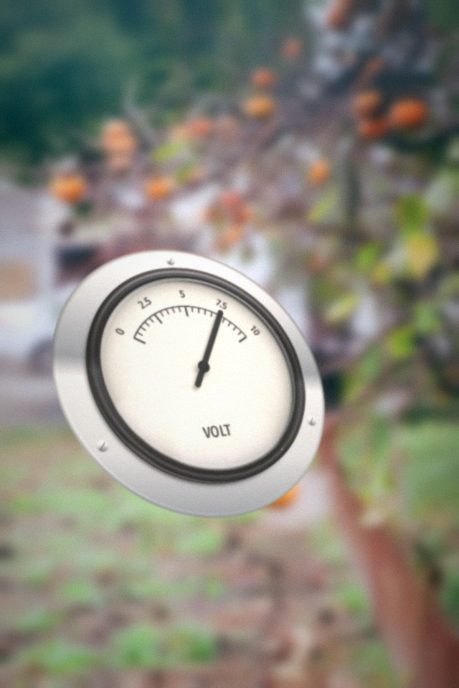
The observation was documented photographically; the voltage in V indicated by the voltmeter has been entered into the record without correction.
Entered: 7.5 V
